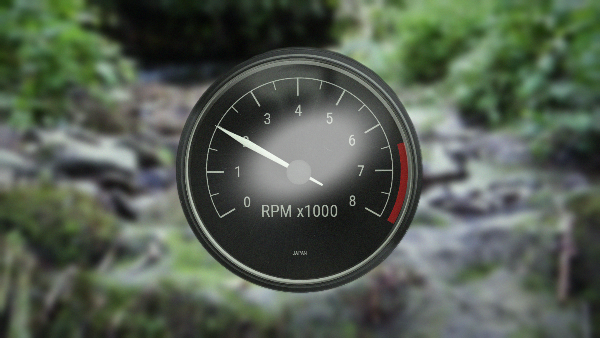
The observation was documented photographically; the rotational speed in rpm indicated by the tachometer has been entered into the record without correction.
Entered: 2000 rpm
